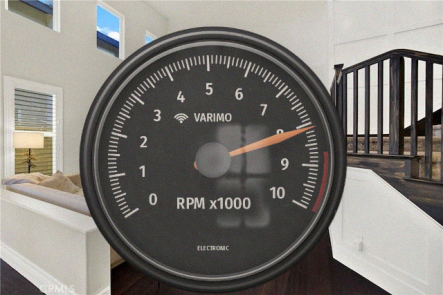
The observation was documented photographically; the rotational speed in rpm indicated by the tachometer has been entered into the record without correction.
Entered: 8100 rpm
